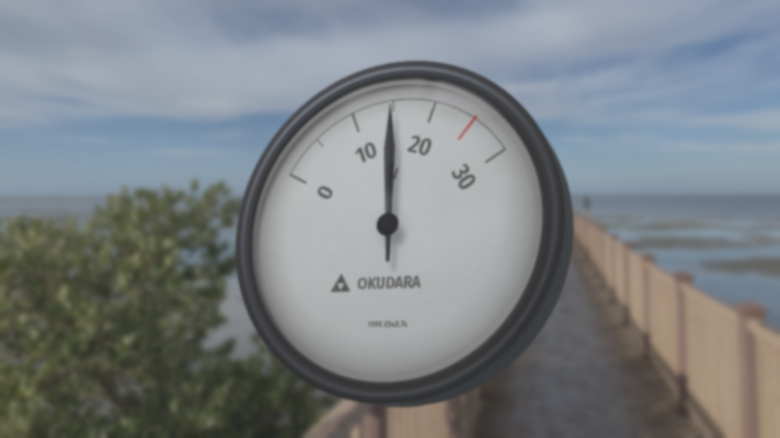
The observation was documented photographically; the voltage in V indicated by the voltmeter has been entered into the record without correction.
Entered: 15 V
